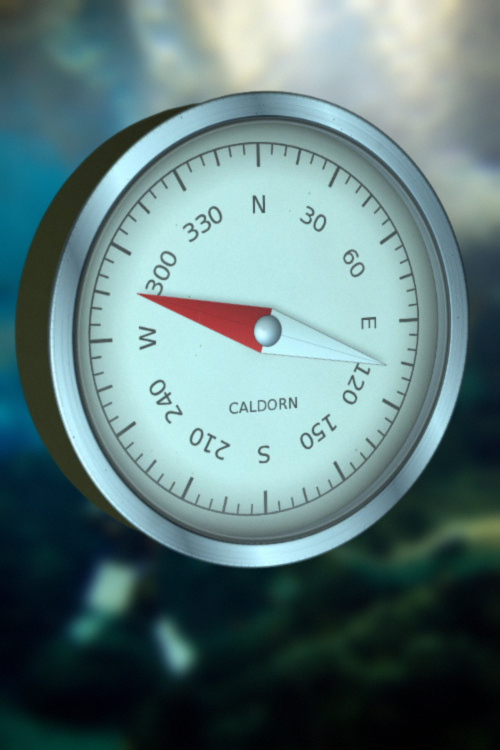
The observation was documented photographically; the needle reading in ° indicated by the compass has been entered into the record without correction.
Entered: 287.5 °
